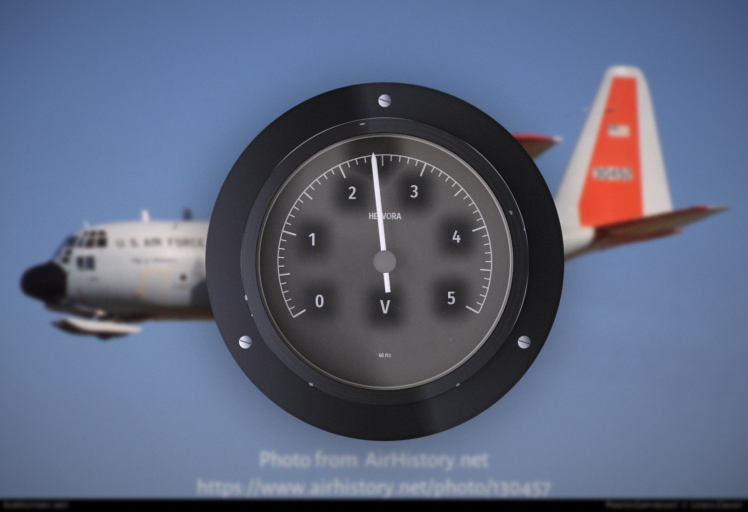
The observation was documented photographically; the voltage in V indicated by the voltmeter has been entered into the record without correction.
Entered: 2.4 V
